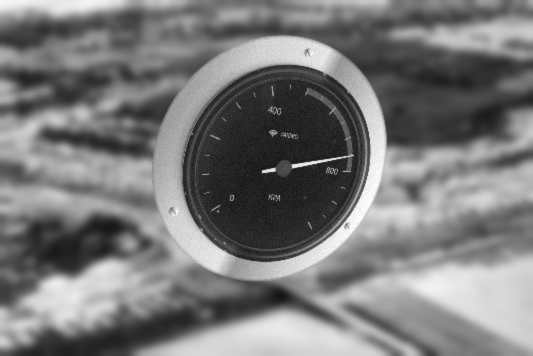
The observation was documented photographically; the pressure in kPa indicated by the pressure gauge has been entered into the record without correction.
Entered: 750 kPa
